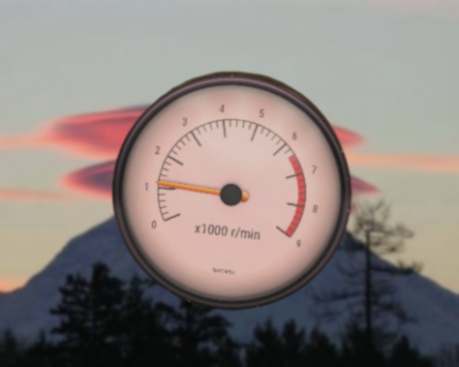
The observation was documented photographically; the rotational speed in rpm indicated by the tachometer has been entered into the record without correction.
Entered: 1200 rpm
